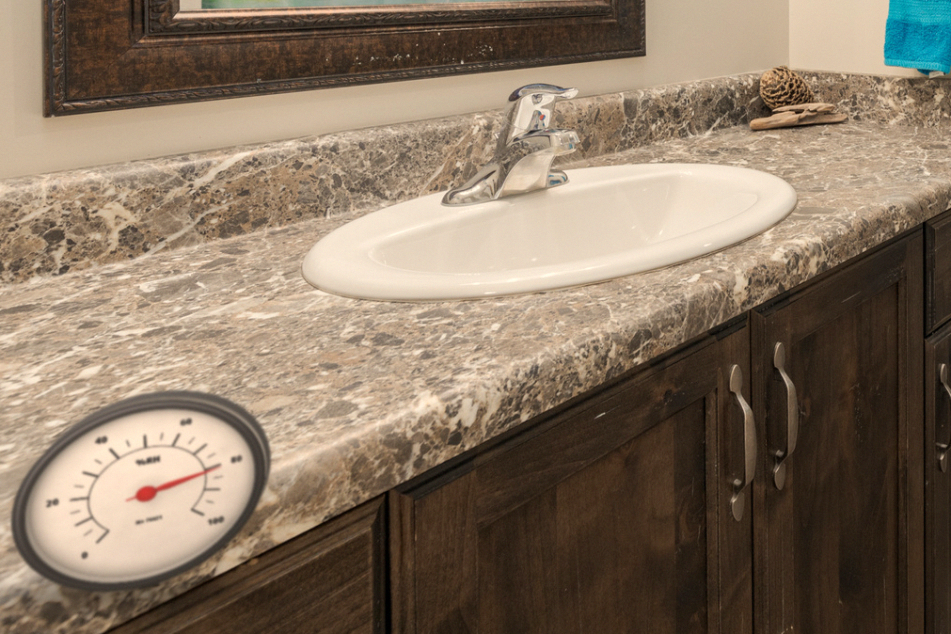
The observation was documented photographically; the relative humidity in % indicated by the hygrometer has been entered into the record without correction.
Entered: 80 %
